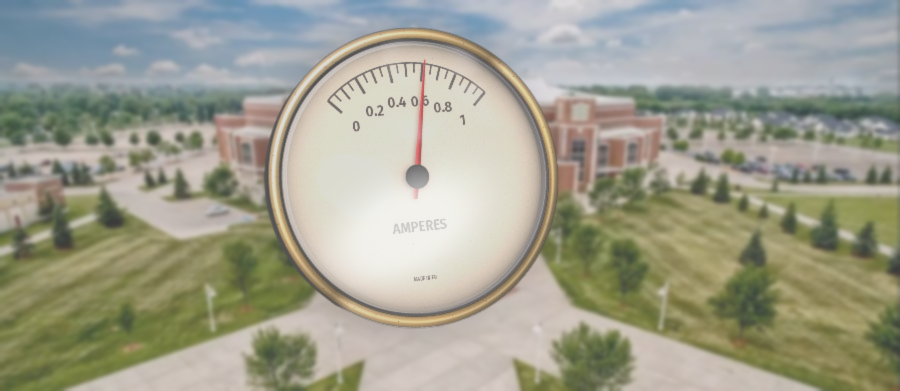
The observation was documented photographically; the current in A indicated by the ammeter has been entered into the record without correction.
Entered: 0.6 A
